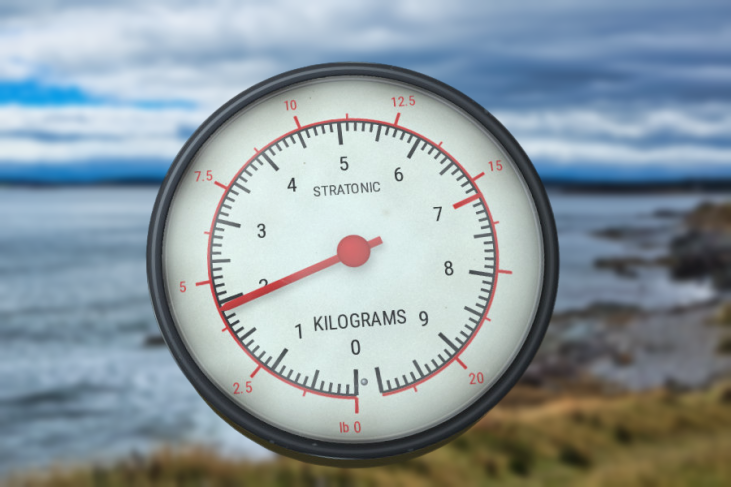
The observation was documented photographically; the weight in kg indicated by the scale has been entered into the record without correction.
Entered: 1.9 kg
